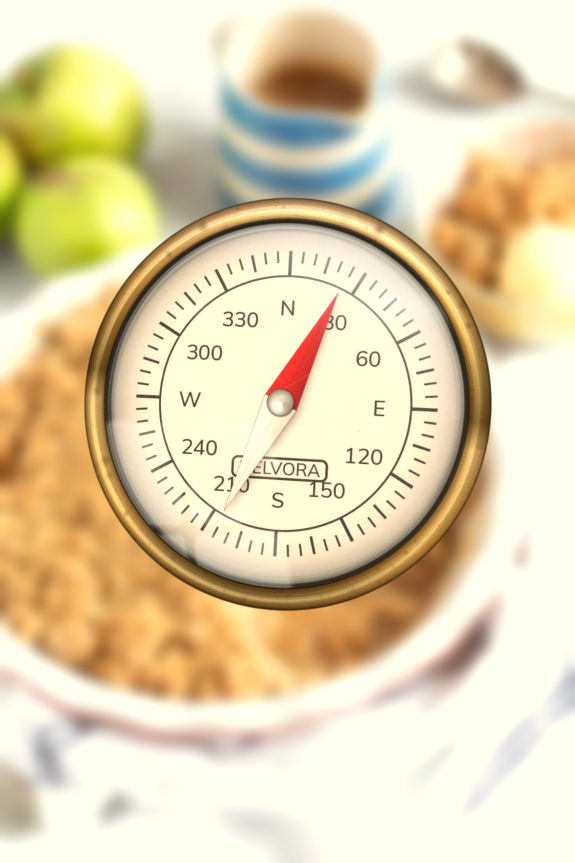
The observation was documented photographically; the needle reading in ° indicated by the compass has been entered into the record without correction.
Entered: 25 °
